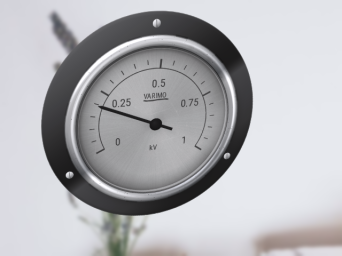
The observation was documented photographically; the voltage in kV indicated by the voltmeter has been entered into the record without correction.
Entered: 0.2 kV
